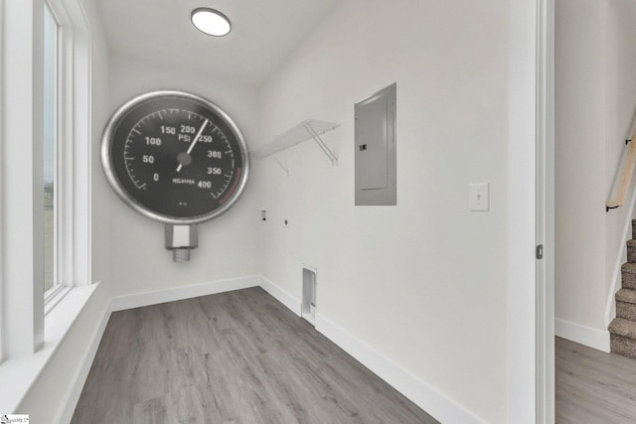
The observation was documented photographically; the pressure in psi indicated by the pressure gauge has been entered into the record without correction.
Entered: 230 psi
